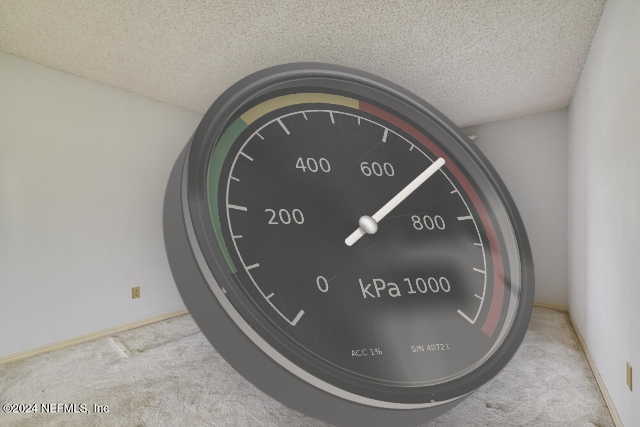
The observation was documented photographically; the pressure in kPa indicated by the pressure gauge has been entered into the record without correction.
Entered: 700 kPa
